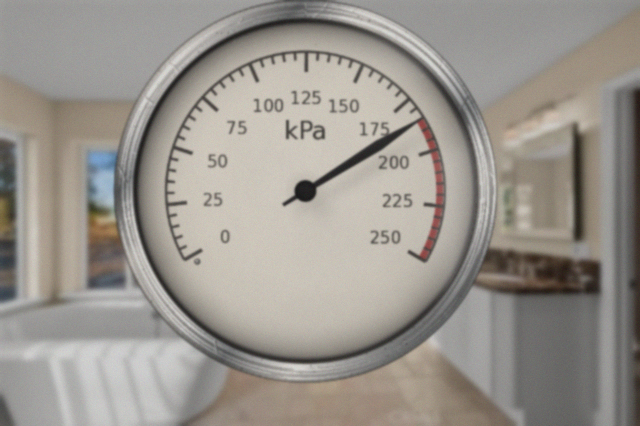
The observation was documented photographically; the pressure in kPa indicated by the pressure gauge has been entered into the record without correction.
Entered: 185 kPa
